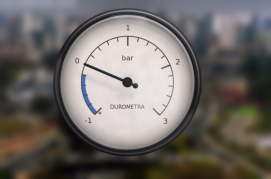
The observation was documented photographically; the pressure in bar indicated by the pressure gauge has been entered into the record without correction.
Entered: 0 bar
